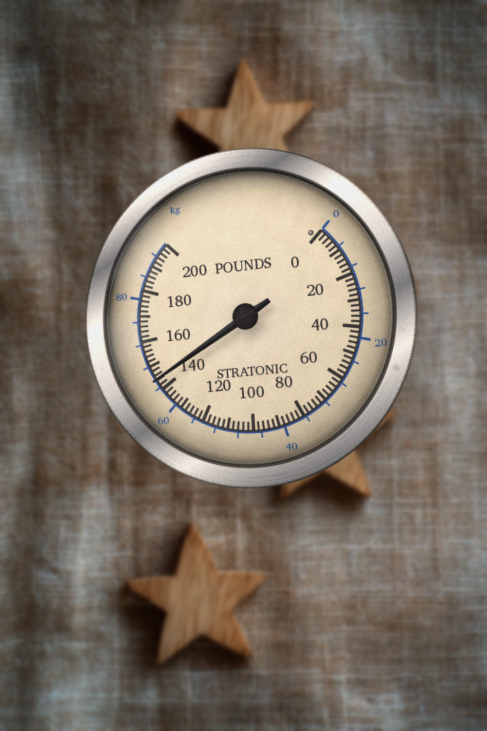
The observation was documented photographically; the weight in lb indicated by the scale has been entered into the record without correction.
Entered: 144 lb
